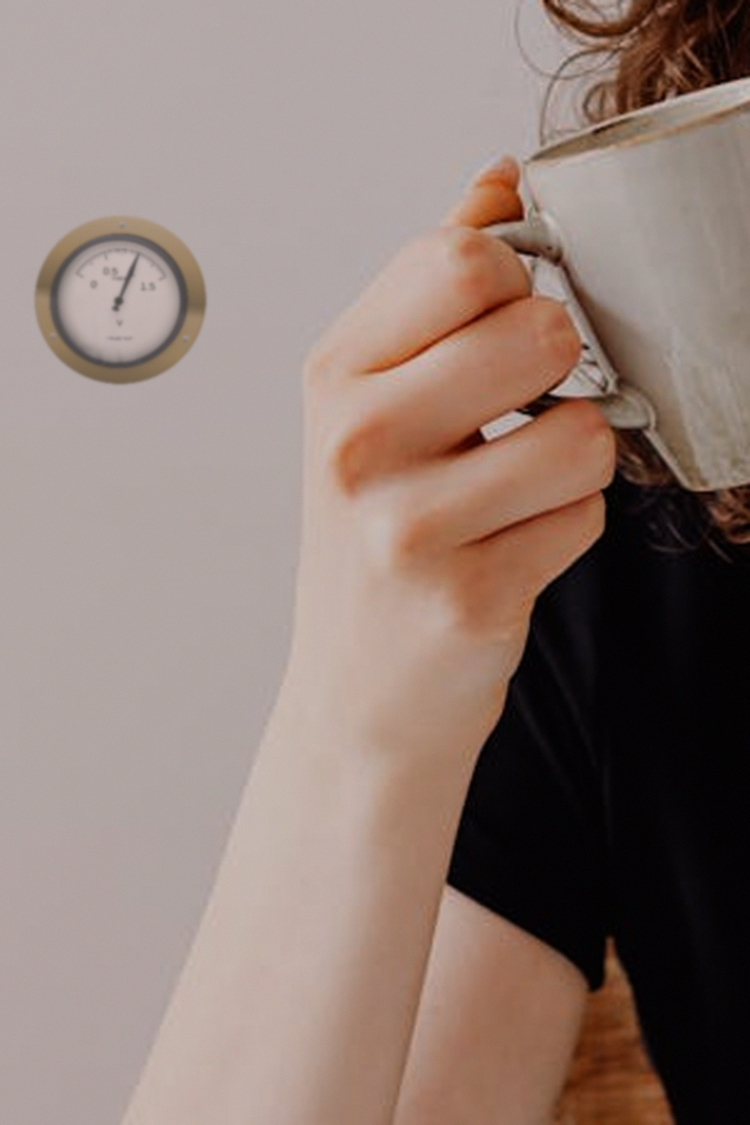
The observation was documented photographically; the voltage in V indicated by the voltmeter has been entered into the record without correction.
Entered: 1 V
